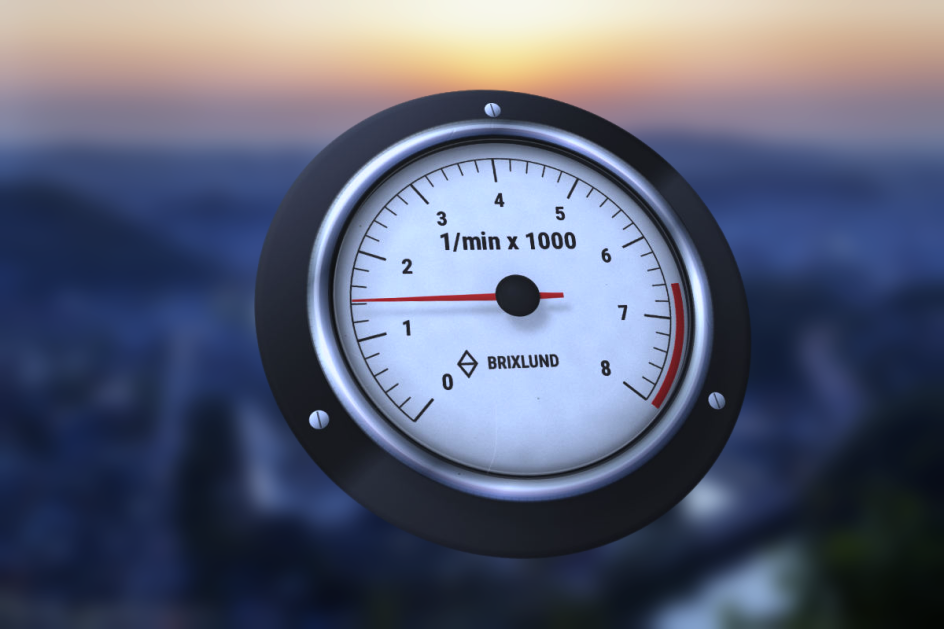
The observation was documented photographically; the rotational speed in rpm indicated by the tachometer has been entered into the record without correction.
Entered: 1400 rpm
